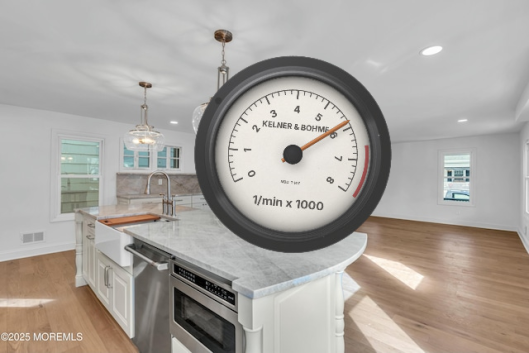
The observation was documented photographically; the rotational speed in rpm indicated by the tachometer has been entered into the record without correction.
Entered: 5800 rpm
